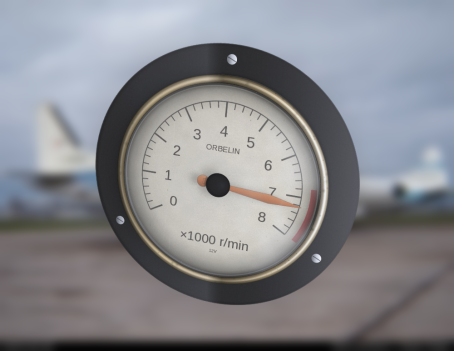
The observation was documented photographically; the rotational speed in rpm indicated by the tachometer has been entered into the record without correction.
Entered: 7200 rpm
